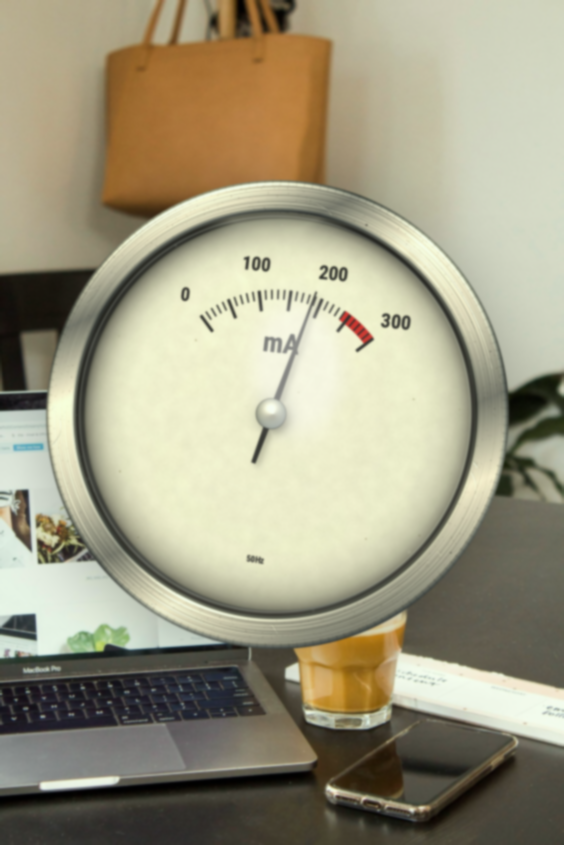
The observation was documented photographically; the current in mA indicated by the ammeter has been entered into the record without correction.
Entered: 190 mA
